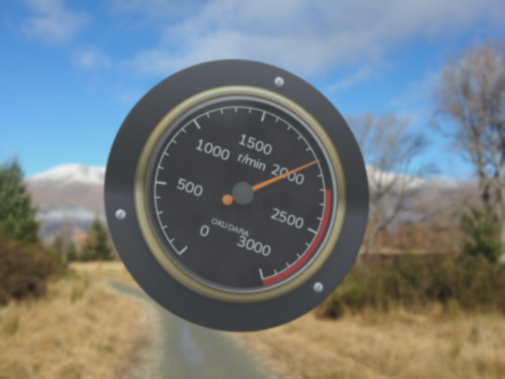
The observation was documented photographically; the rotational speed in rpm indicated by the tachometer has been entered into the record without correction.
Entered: 2000 rpm
